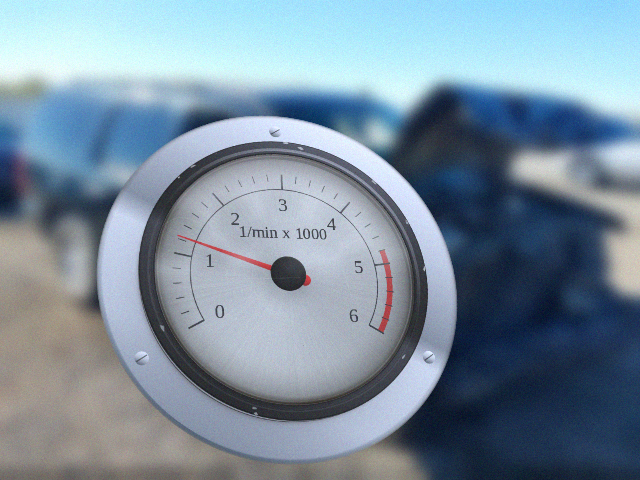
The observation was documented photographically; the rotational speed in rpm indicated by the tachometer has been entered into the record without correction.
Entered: 1200 rpm
